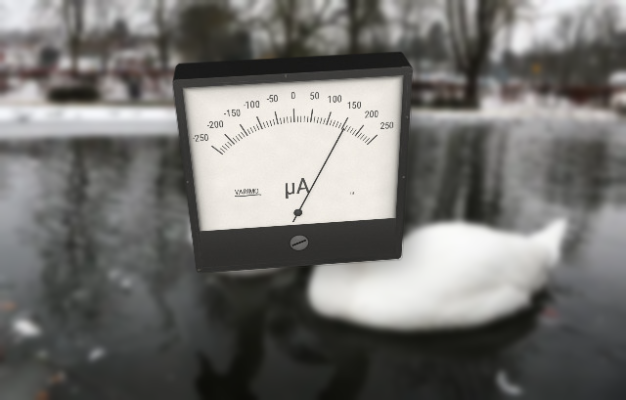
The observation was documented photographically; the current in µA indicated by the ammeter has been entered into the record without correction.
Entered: 150 µA
